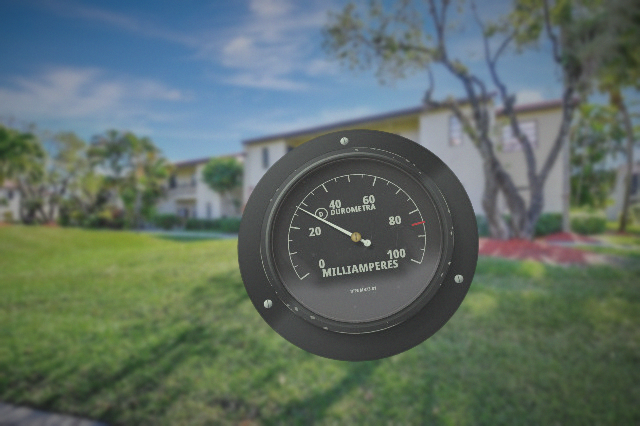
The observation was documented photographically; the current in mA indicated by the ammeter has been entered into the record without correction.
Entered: 27.5 mA
